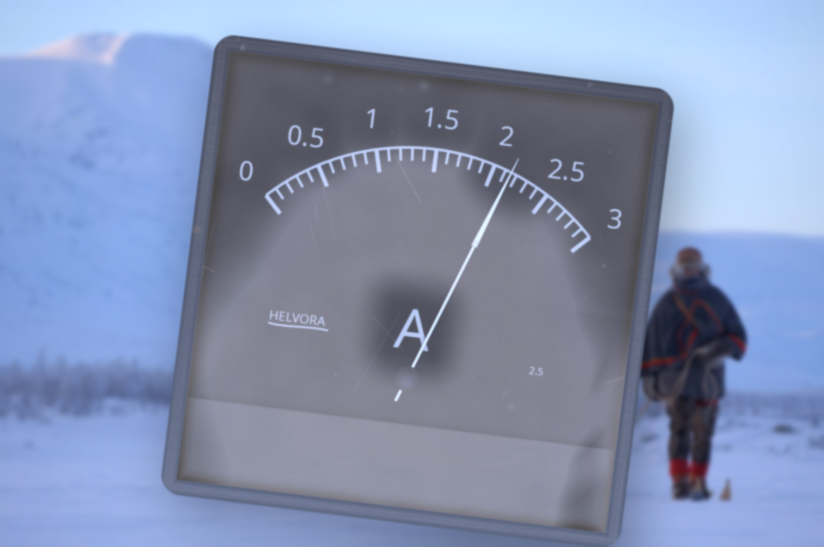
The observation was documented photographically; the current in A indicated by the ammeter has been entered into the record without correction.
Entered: 2.15 A
